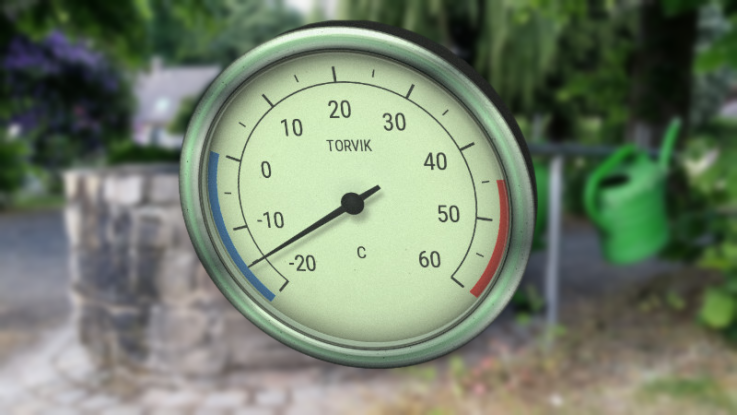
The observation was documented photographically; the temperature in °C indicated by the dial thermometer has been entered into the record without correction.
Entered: -15 °C
